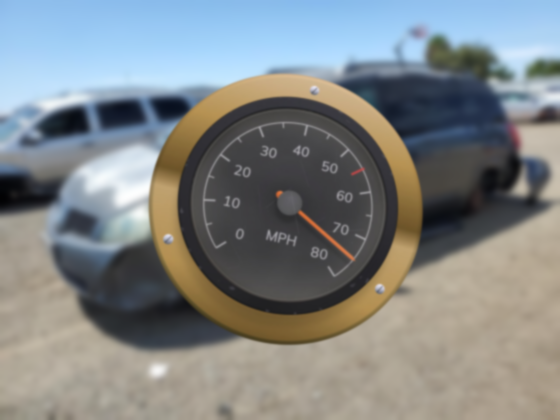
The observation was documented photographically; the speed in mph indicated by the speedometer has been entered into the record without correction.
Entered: 75 mph
